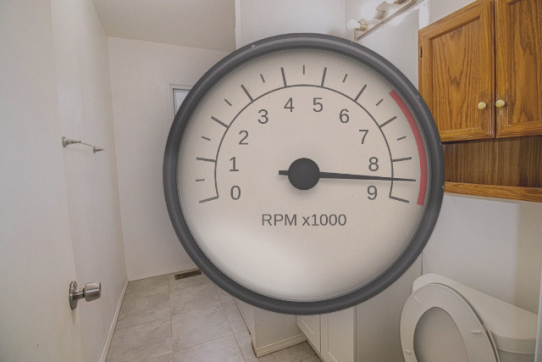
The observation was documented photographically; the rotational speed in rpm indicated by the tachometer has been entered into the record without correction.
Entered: 8500 rpm
